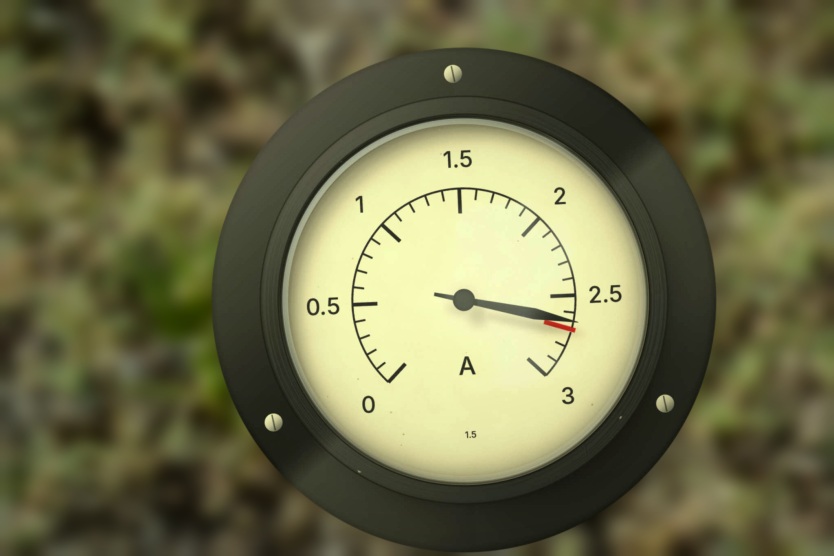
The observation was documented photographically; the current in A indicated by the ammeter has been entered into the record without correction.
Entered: 2.65 A
